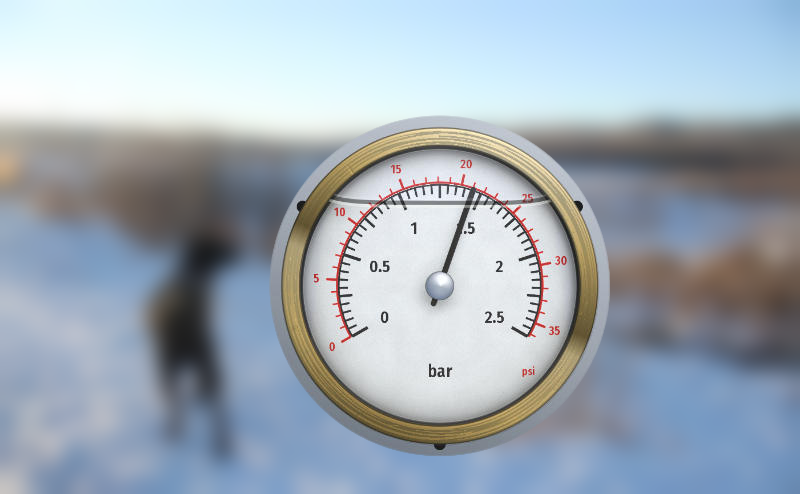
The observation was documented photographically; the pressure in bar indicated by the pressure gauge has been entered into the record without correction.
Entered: 1.45 bar
